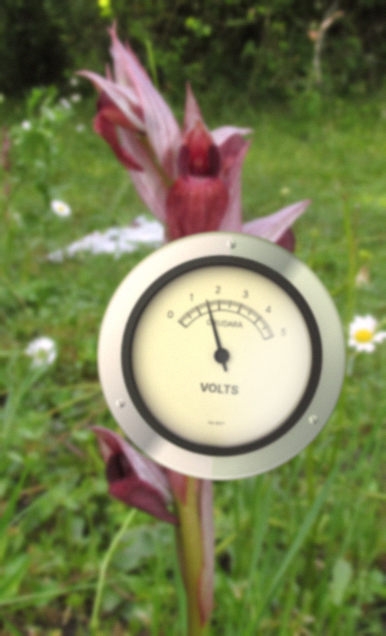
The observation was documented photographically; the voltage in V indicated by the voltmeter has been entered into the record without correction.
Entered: 1.5 V
